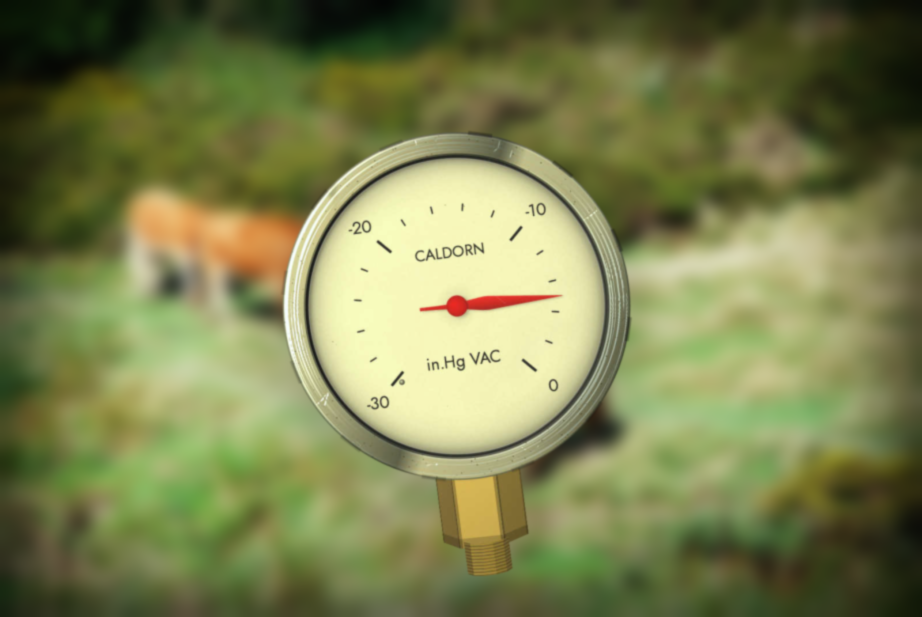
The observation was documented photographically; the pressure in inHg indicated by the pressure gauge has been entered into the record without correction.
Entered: -5 inHg
